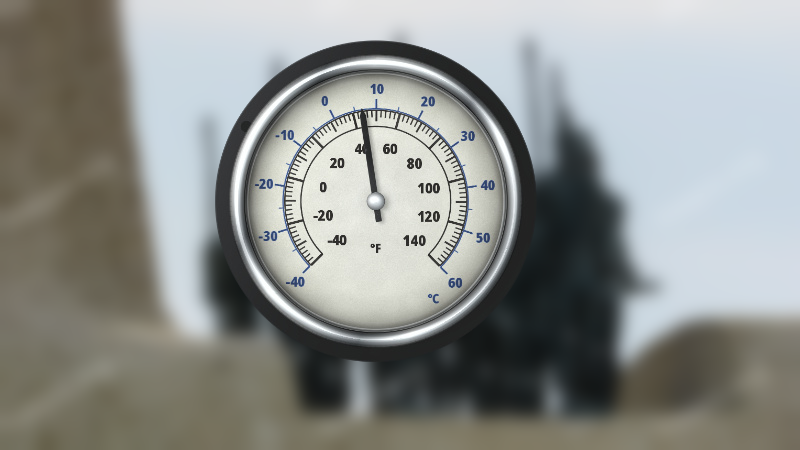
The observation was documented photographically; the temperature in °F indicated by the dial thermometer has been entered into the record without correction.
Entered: 44 °F
